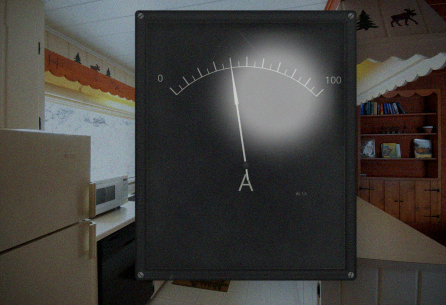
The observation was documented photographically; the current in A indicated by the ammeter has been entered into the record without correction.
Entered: 40 A
